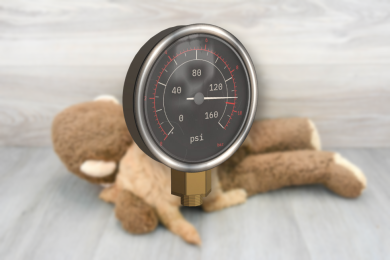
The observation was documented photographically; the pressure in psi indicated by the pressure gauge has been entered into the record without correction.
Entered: 135 psi
